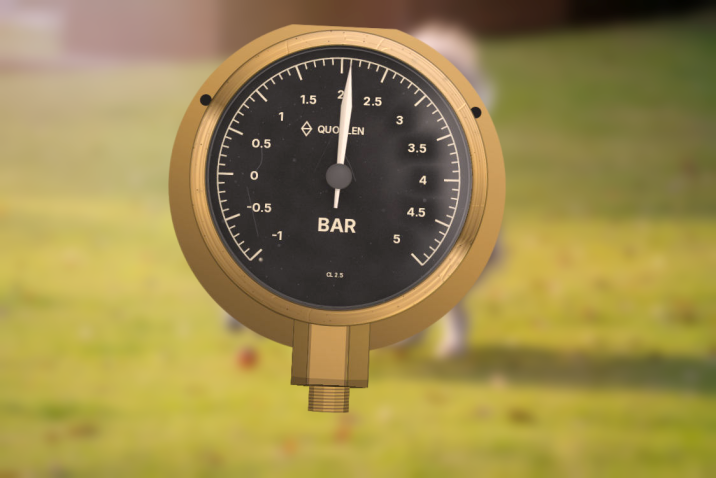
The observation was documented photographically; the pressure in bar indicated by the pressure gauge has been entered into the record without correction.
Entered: 2.1 bar
